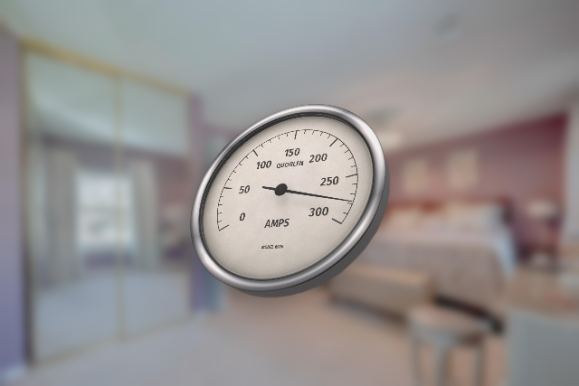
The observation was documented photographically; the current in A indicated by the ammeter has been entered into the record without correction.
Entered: 280 A
